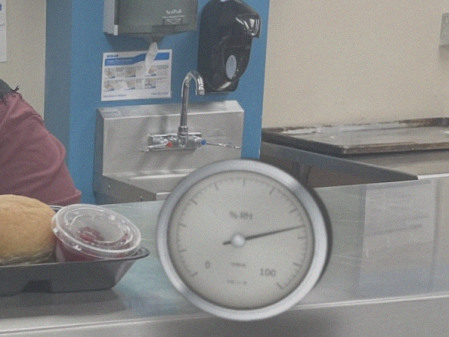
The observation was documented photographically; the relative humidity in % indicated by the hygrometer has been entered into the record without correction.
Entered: 76 %
